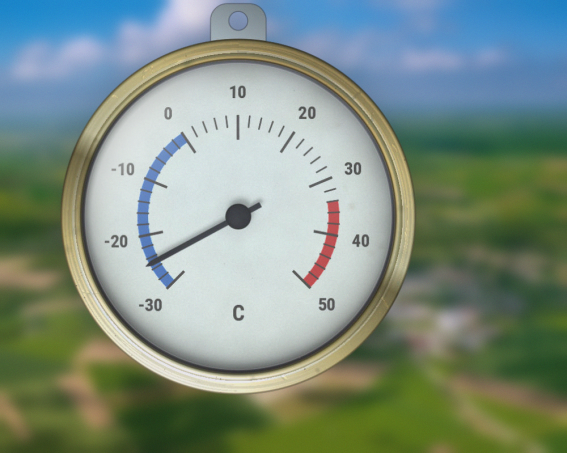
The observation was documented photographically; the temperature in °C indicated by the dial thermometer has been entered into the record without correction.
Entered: -25 °C
